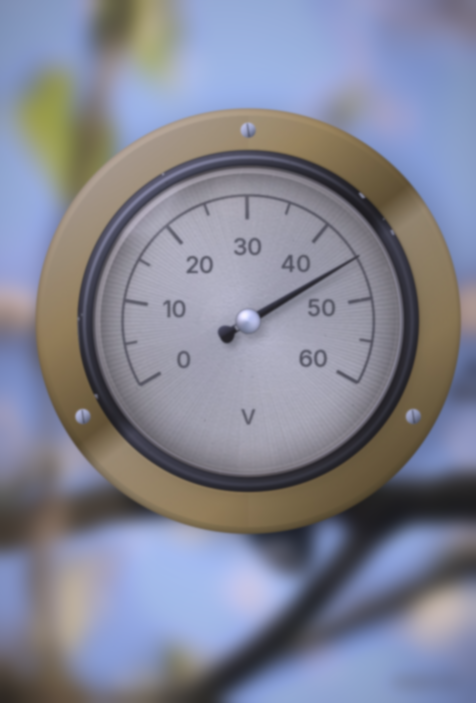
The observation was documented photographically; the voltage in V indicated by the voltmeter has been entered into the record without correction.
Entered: 45 V
